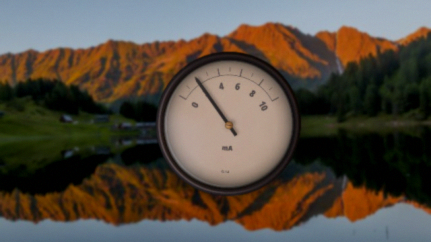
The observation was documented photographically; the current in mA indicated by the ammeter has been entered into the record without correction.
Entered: 2 mA
